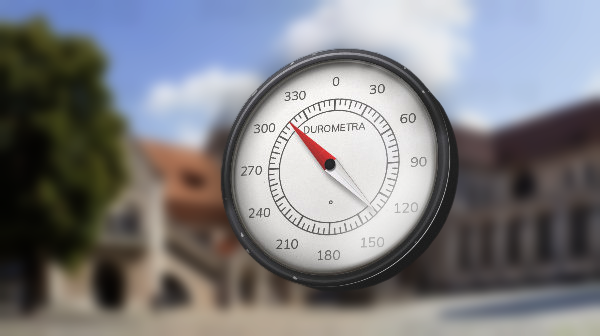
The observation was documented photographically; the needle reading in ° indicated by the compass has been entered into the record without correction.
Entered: 315 °
